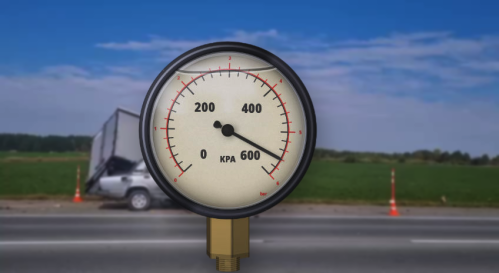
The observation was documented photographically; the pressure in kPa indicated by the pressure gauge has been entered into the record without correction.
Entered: 560 kPa
